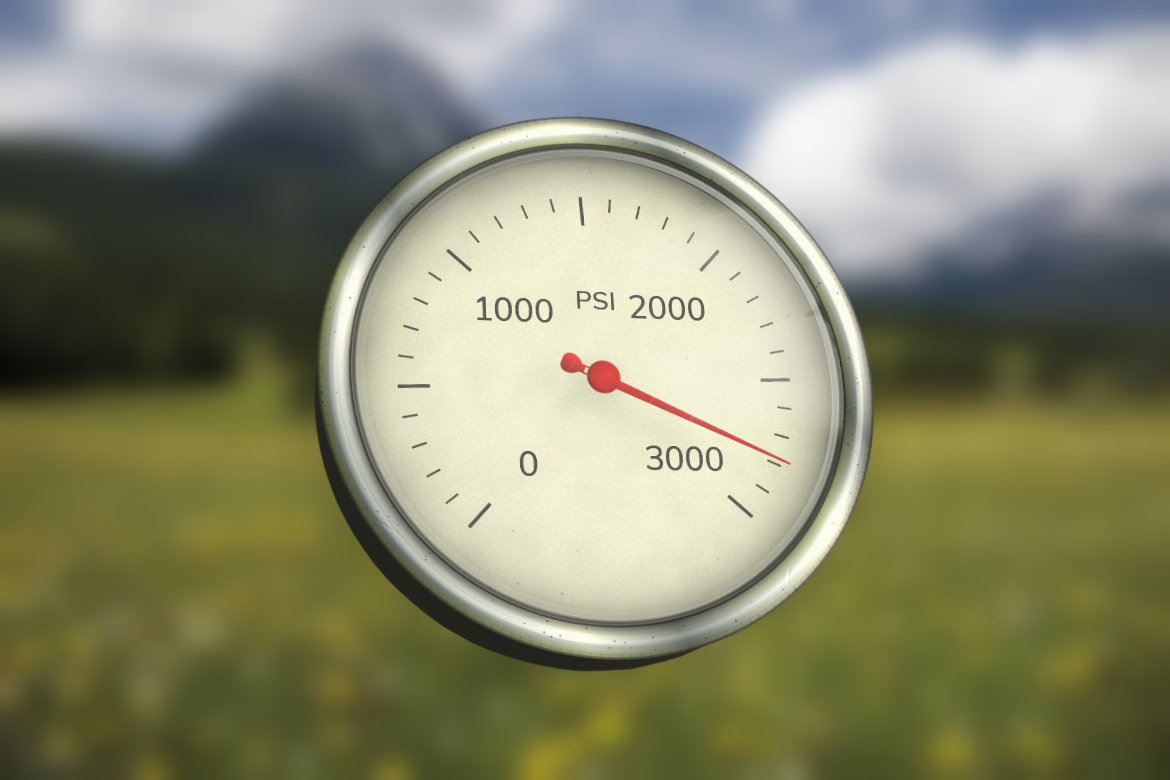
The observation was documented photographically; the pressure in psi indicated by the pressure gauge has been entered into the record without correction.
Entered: 2800 psi
